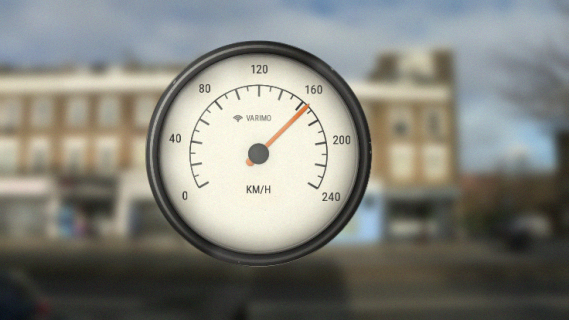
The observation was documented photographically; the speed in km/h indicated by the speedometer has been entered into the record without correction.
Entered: 165 km/h
